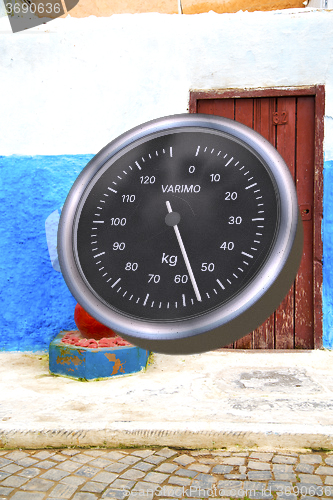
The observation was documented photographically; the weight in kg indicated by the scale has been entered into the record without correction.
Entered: 56 kg
